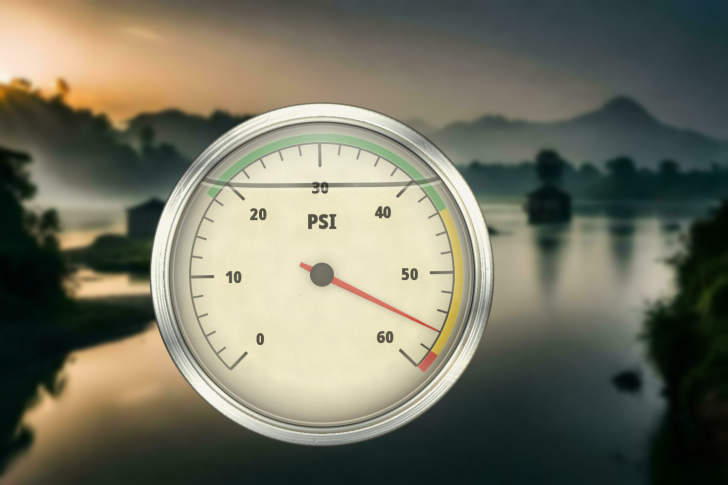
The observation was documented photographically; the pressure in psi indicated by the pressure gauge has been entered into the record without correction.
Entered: 56 psi
